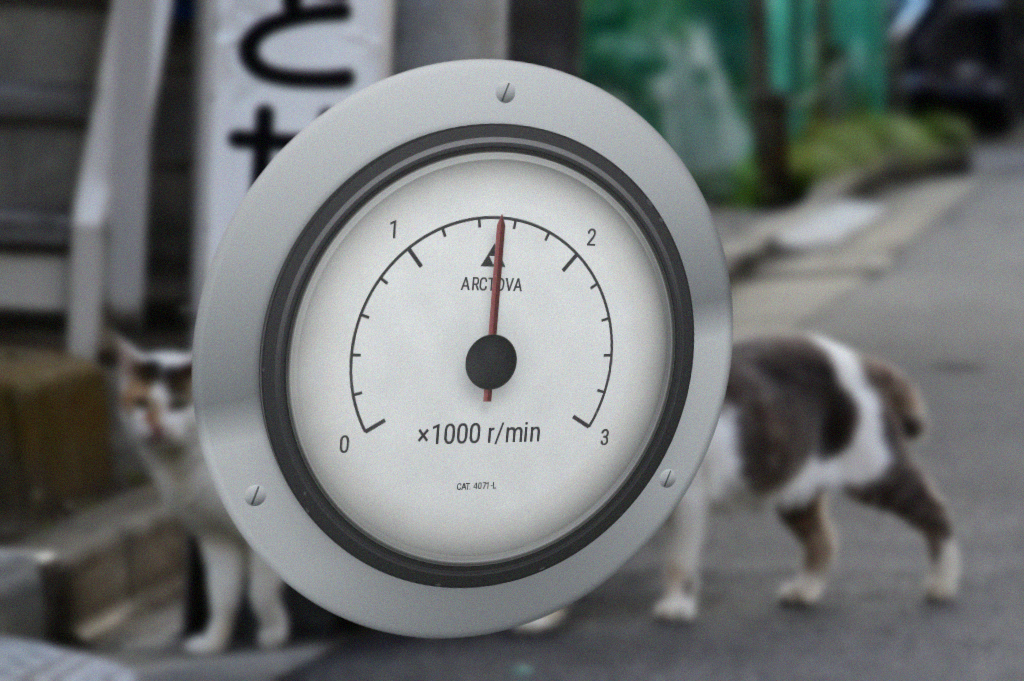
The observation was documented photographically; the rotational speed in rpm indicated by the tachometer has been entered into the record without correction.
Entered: 1500 rpm
